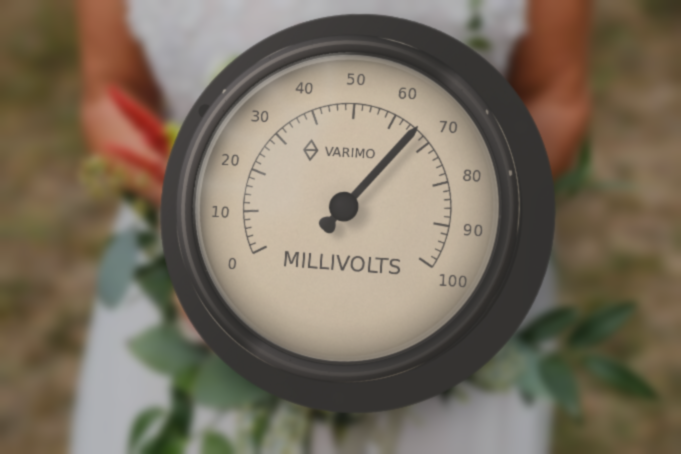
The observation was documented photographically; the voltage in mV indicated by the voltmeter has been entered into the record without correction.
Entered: 66 mV
